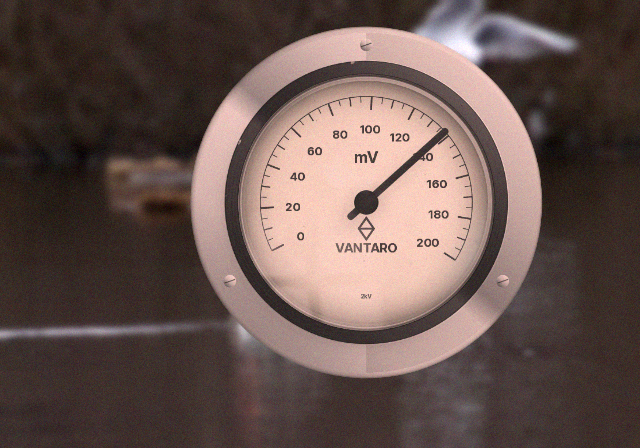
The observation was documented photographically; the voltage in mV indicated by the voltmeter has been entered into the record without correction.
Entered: 137.5 mV
